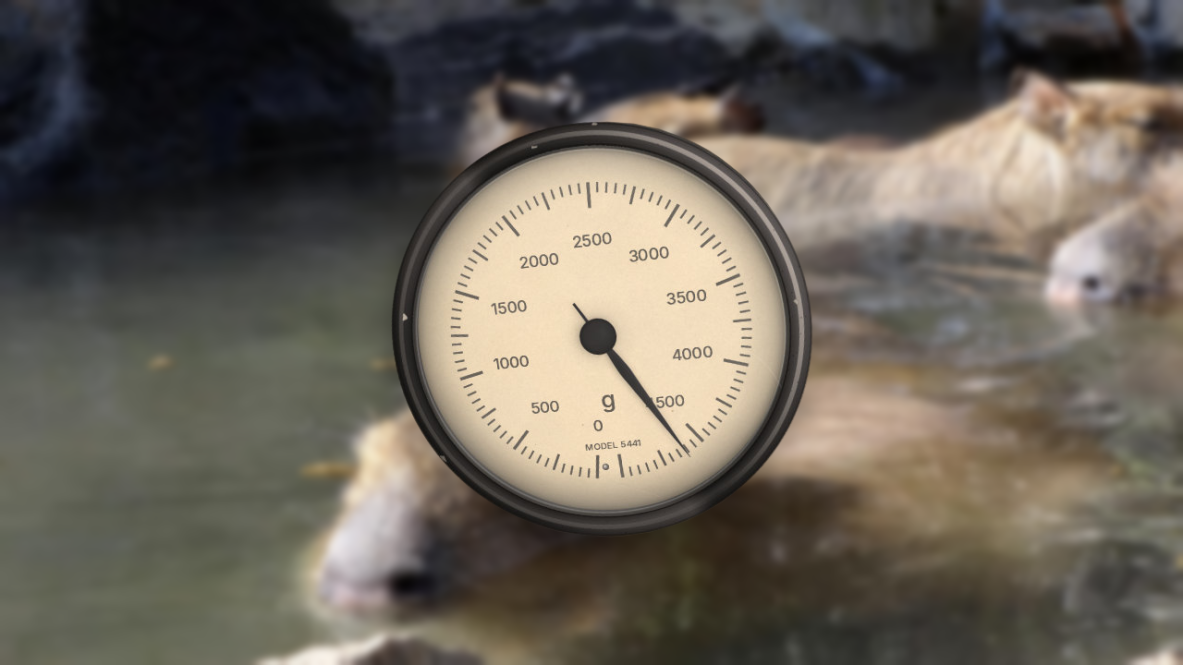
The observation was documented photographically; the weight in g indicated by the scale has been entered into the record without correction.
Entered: 4600 g
